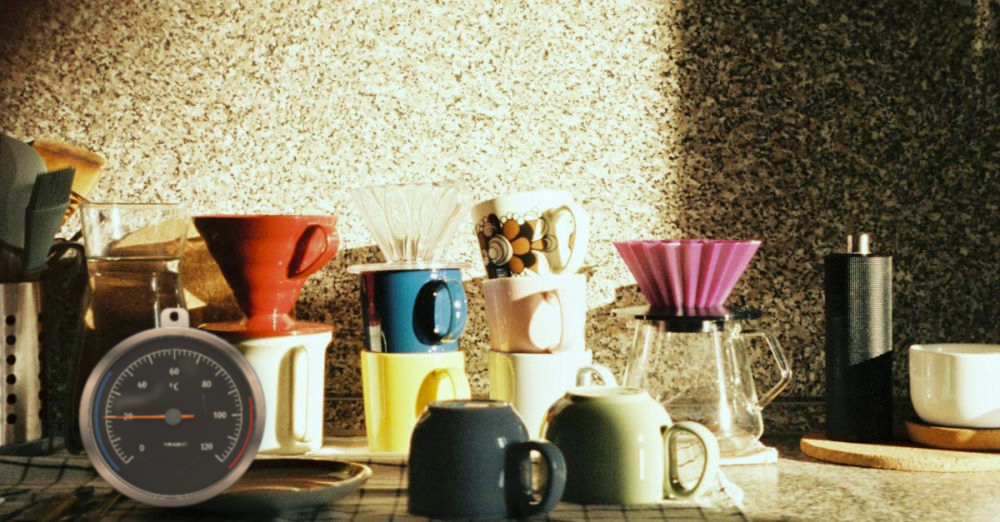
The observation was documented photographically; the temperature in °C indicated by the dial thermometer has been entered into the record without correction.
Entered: 20 °C
